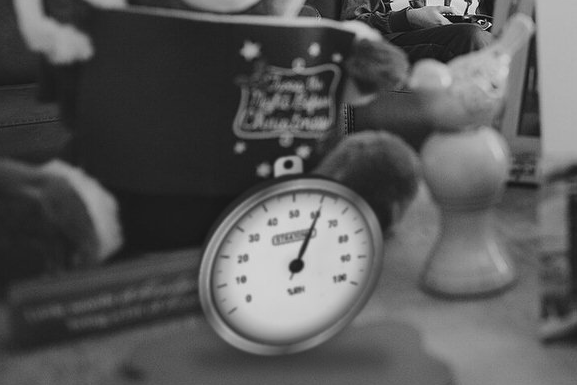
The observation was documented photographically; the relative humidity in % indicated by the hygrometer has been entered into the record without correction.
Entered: 60 %
